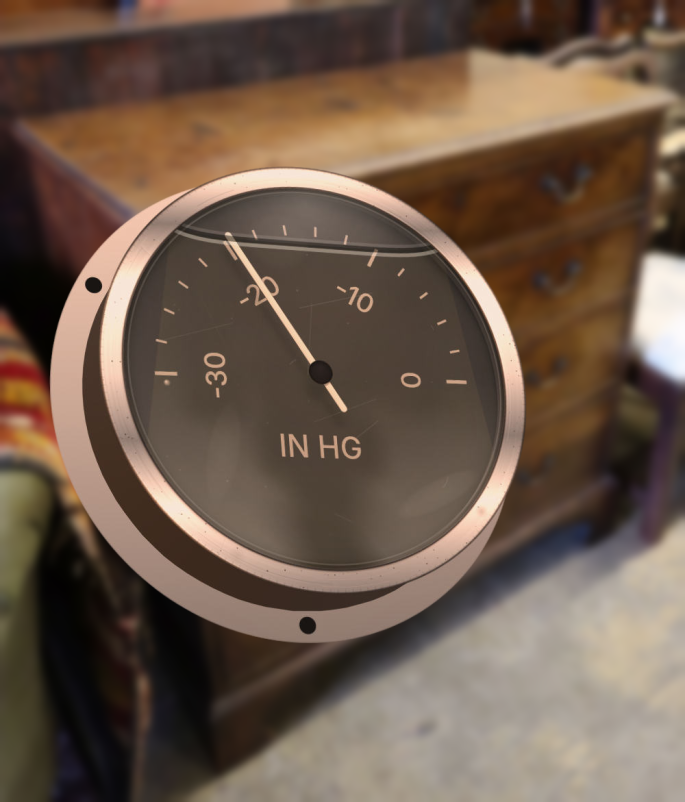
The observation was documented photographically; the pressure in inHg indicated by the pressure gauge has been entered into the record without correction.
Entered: -20 inHg
